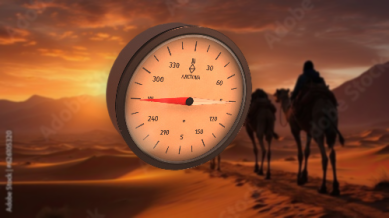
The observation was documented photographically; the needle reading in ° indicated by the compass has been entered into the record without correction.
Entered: 270 °
